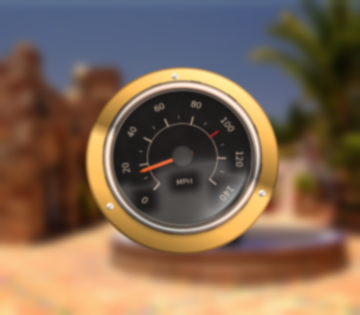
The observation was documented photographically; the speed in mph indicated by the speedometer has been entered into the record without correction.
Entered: 15 mph
